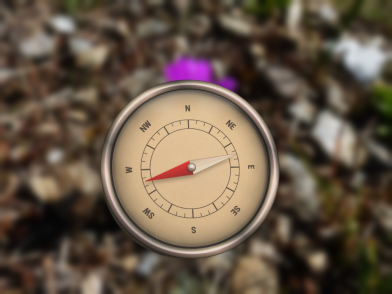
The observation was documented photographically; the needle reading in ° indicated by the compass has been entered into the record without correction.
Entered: 255 °
